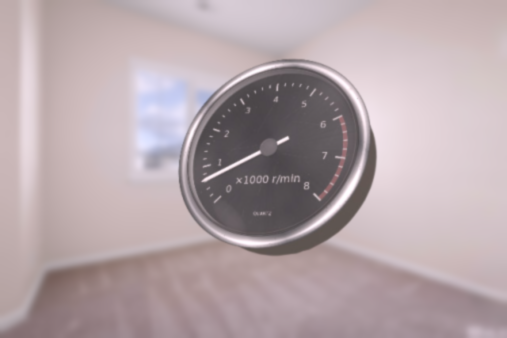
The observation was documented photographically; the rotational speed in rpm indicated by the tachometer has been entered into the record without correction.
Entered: 600 rpm
